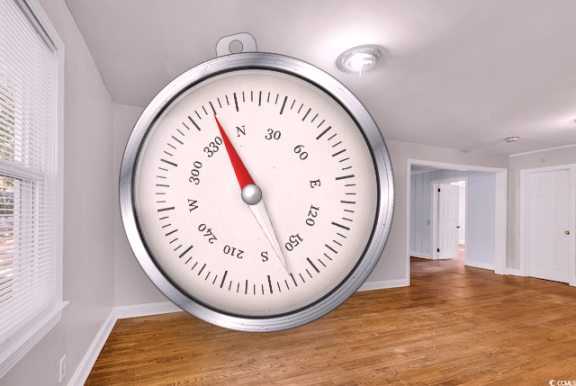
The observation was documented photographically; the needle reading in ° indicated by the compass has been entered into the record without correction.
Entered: 345 °
